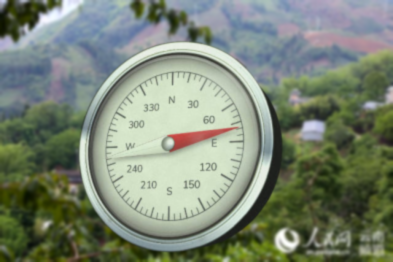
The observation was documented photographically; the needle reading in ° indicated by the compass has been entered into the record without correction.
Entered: 80 °
